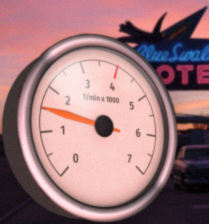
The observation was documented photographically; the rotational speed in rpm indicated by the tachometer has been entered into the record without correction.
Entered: 1500 rpm
